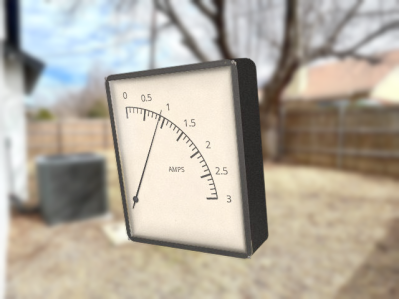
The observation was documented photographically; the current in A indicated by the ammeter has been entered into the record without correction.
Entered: 0.9 A
